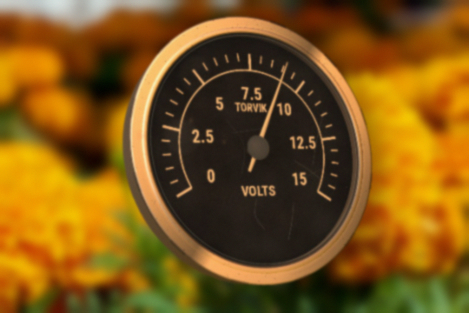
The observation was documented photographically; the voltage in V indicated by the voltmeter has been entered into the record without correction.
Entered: 9 V
